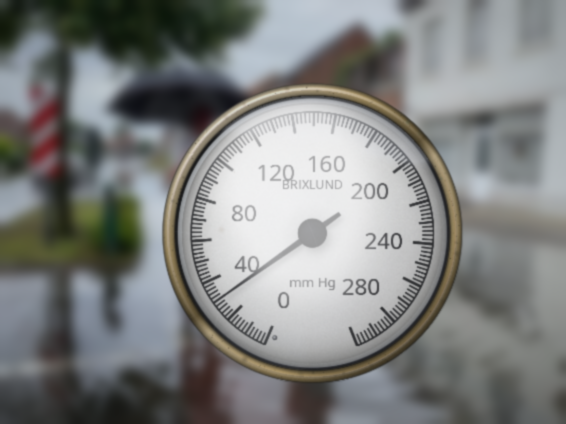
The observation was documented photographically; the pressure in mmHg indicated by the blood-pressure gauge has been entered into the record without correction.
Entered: 30 mmHg
